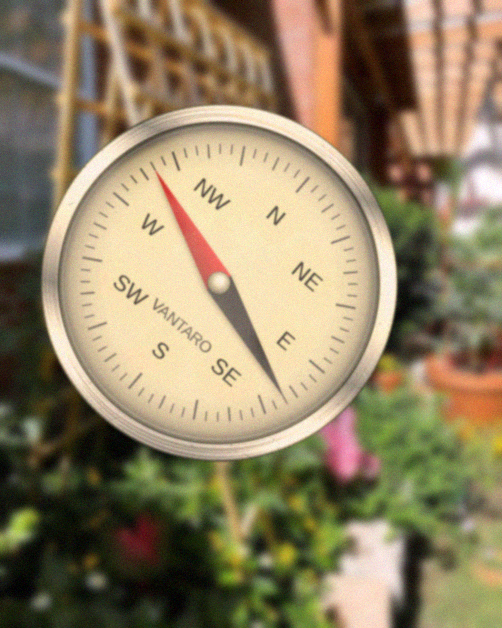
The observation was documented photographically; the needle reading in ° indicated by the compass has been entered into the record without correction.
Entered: 290 °
